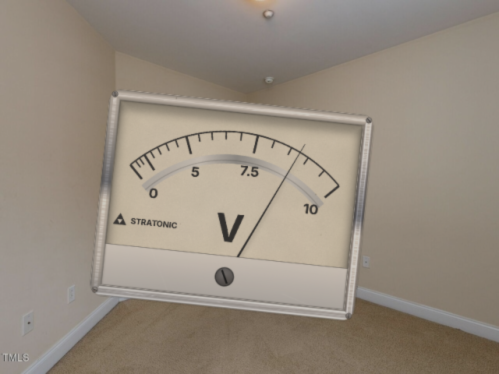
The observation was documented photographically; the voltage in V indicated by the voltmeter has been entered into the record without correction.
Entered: 8.75 V
